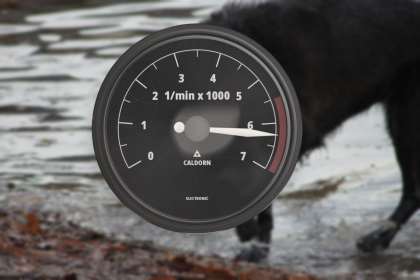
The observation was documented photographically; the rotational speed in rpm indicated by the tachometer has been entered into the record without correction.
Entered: 6250 rpm
